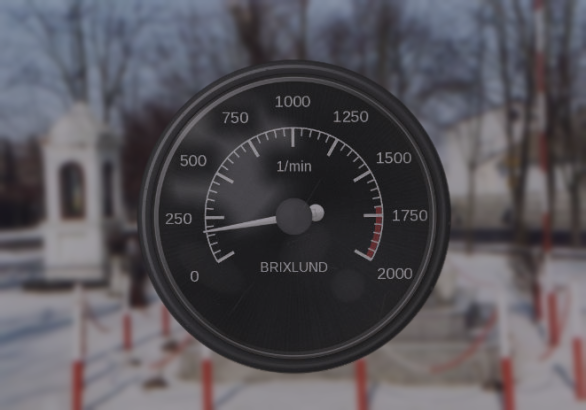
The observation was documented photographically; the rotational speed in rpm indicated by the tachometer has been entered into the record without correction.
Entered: 175 rpm
